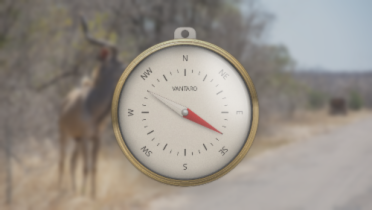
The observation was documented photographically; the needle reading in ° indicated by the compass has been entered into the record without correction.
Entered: 120 °
